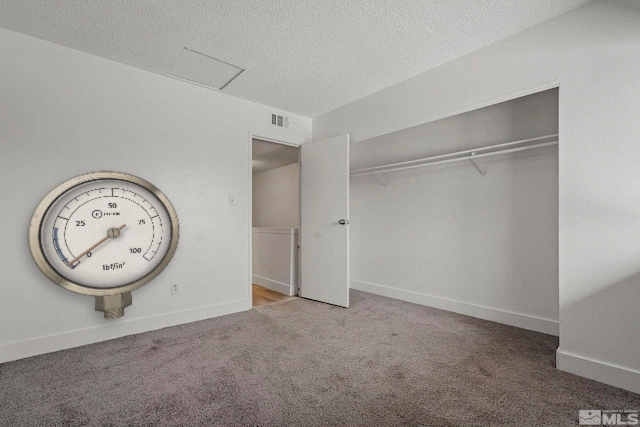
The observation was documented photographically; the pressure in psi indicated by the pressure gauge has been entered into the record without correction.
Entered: 2.5 psi
